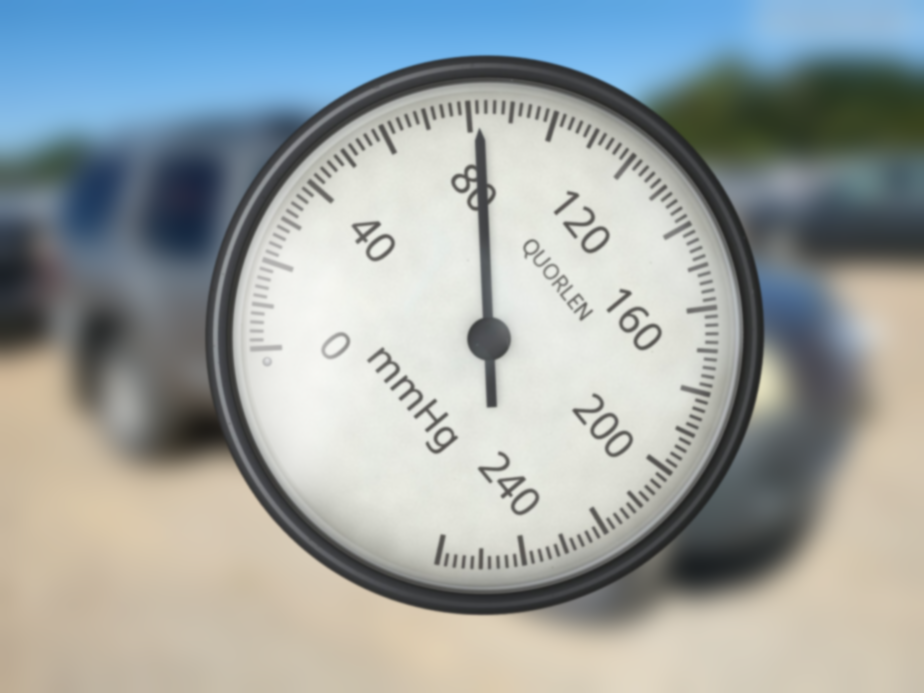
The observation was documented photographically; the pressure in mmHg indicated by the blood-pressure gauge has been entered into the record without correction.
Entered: 82 mmHg
